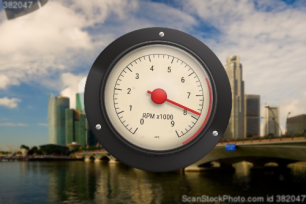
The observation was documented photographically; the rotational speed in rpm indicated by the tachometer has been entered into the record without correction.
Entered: 7800 rpm
